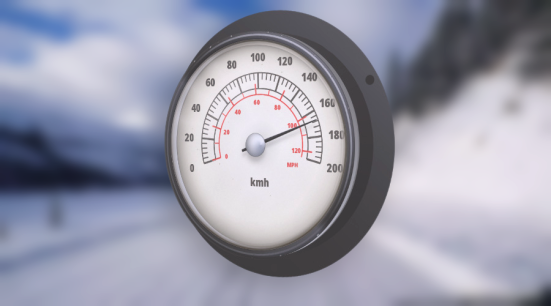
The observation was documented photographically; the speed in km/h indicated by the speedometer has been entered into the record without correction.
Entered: 168 km/h
